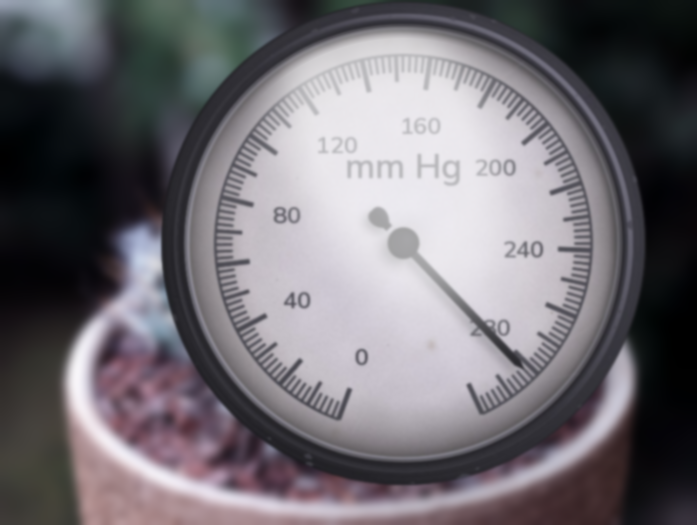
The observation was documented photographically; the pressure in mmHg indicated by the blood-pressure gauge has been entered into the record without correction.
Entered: 282 mmHg
